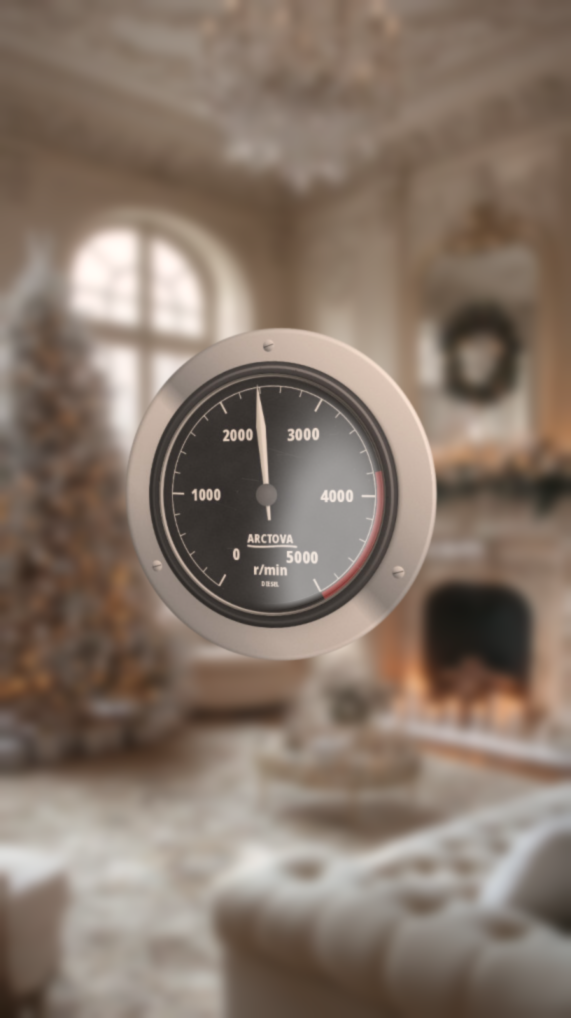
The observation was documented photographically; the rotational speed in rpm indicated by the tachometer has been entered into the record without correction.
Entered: 2400 rpm
